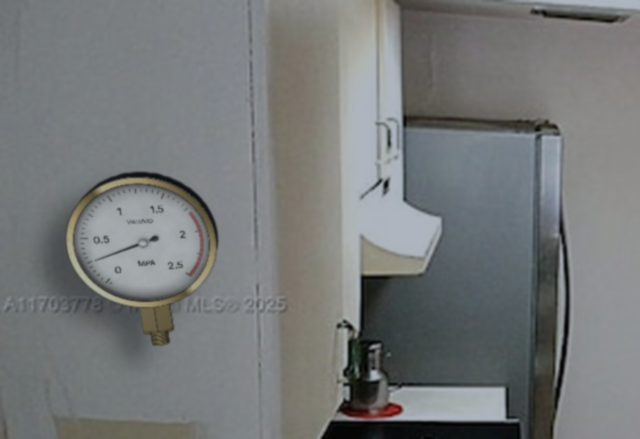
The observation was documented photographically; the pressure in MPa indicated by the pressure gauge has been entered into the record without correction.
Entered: 0.25 MPa
